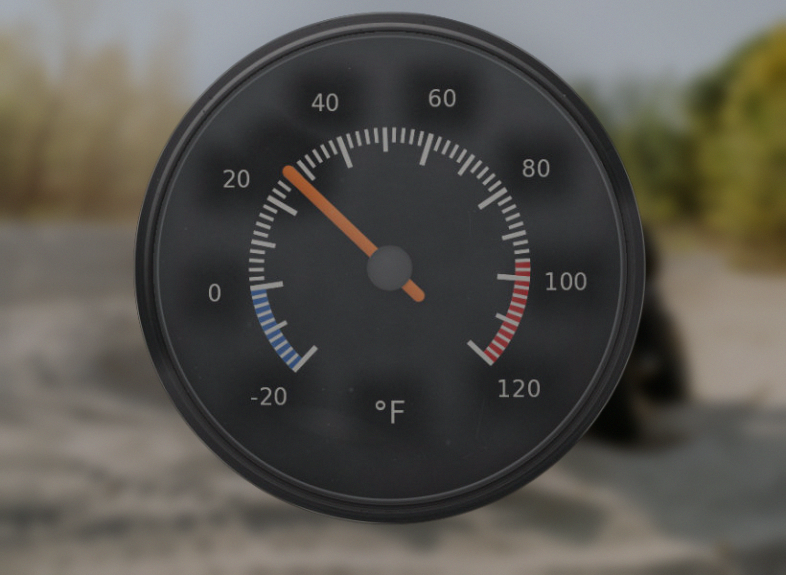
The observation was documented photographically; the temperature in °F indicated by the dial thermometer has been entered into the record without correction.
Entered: 27 °F
